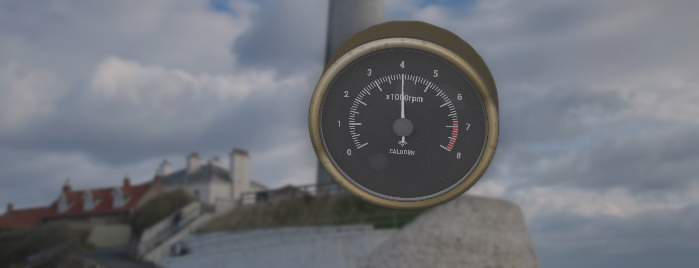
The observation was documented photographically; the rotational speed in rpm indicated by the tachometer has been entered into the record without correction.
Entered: 4000 rpm
